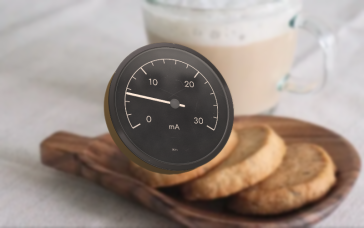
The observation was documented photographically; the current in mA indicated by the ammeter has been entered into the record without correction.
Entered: 5 mA
